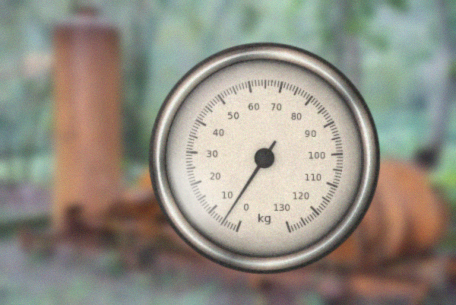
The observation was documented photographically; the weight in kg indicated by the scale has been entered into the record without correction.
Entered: 5 kg
